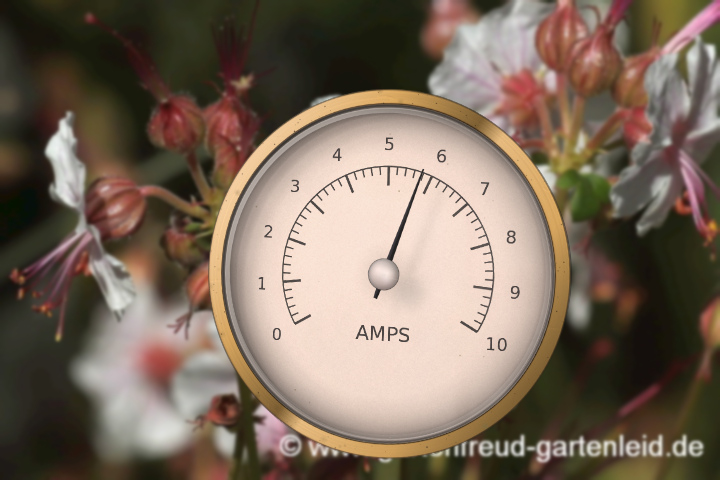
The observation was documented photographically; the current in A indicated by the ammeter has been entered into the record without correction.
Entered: 5.8 A
